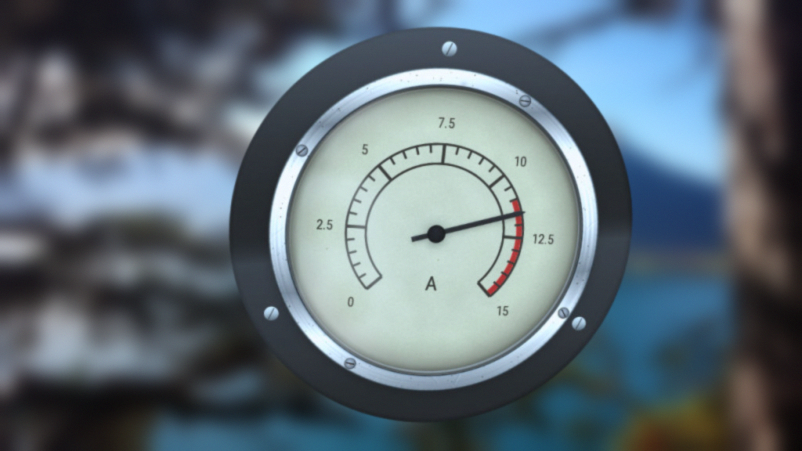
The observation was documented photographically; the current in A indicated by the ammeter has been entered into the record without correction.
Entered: 11.5 A
